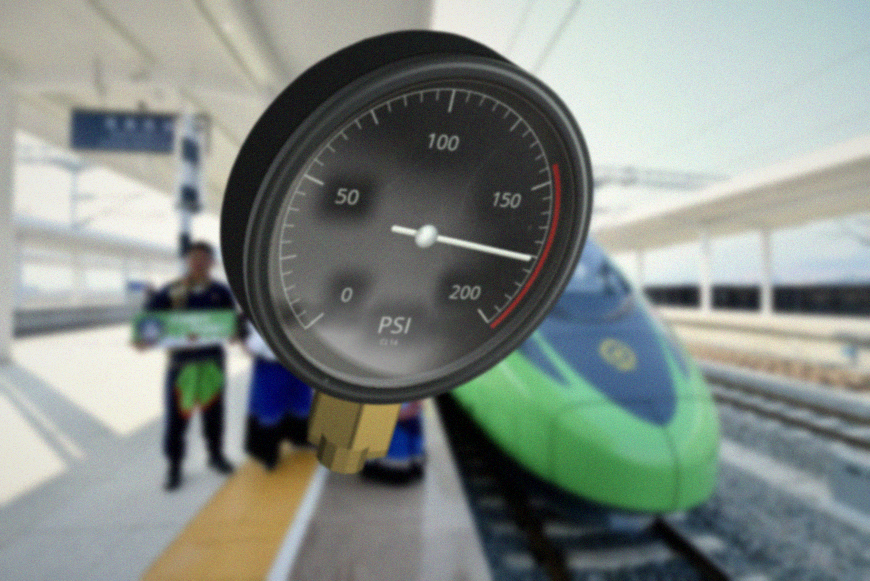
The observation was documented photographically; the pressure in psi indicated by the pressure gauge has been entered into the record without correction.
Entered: 175 psi
